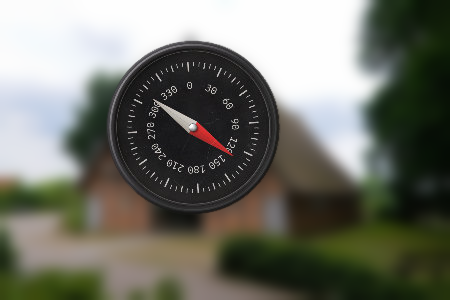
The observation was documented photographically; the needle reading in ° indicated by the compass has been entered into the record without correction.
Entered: 130 °
